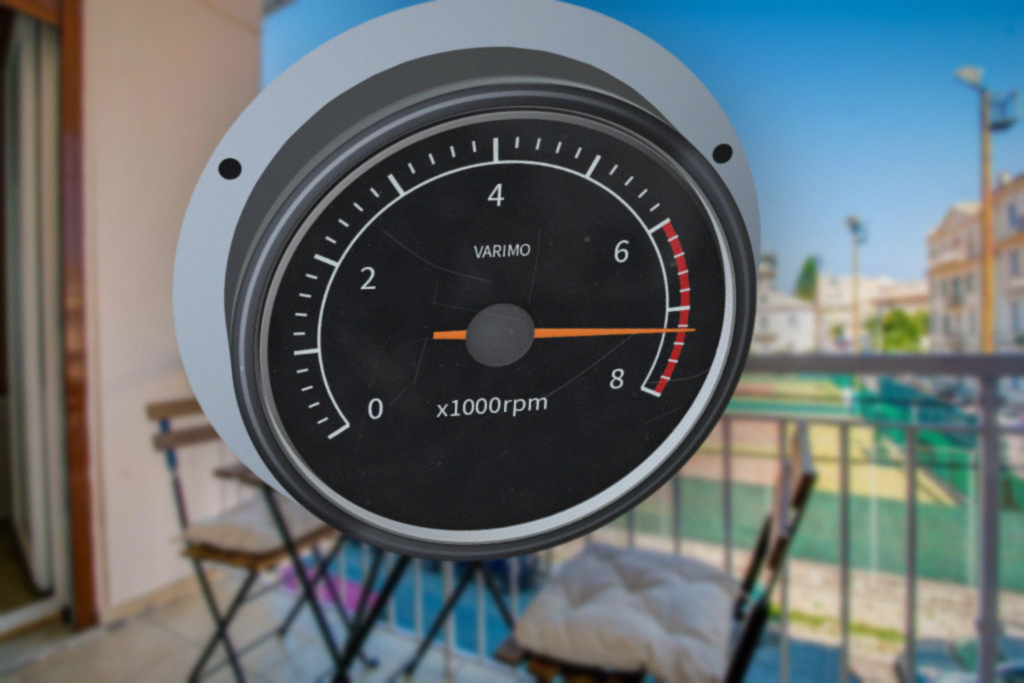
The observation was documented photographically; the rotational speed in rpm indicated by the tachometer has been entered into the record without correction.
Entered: 7200 rpm
